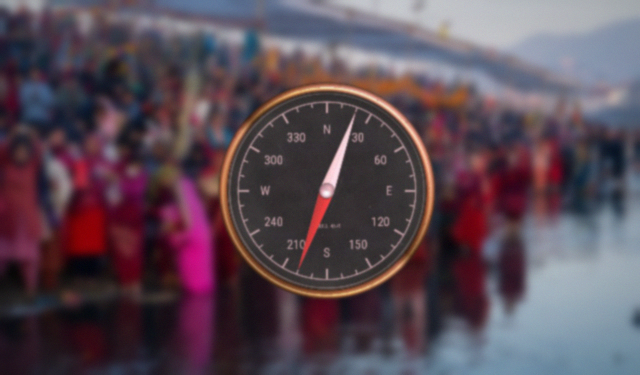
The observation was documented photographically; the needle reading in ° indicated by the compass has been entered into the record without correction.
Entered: 200 °
